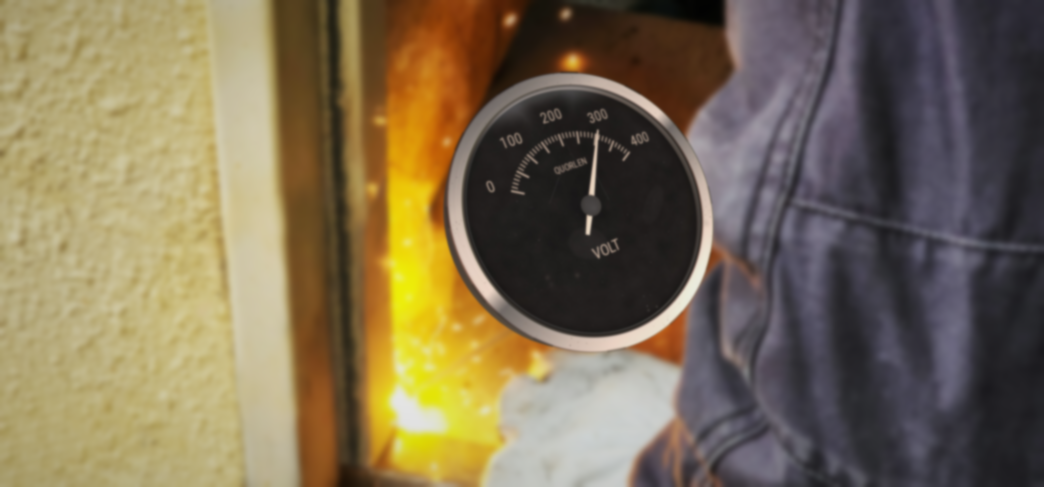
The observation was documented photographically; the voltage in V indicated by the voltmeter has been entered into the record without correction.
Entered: 300 V
